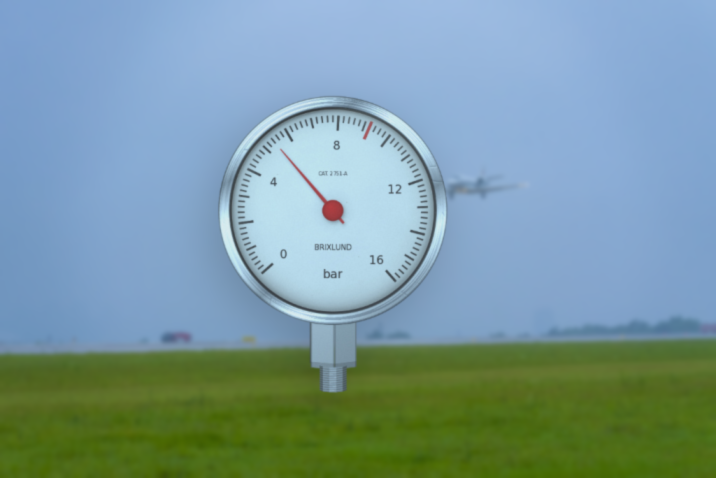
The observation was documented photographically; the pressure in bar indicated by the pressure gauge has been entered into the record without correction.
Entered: 5.4 bar
